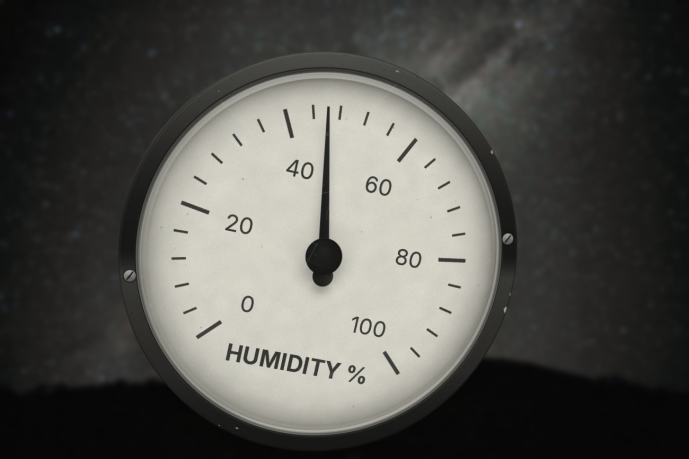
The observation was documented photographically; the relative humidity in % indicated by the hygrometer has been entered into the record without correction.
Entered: 46 %
